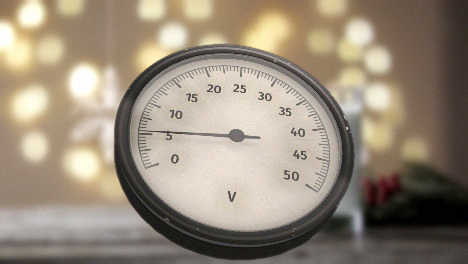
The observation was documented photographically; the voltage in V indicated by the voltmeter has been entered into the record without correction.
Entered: 5 V
